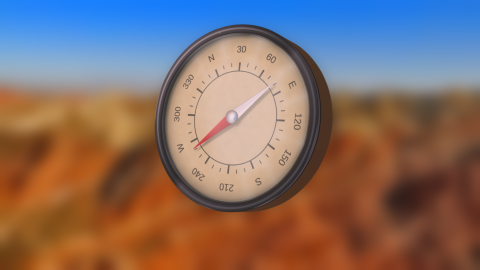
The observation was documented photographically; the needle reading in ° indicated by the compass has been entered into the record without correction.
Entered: 260 °
